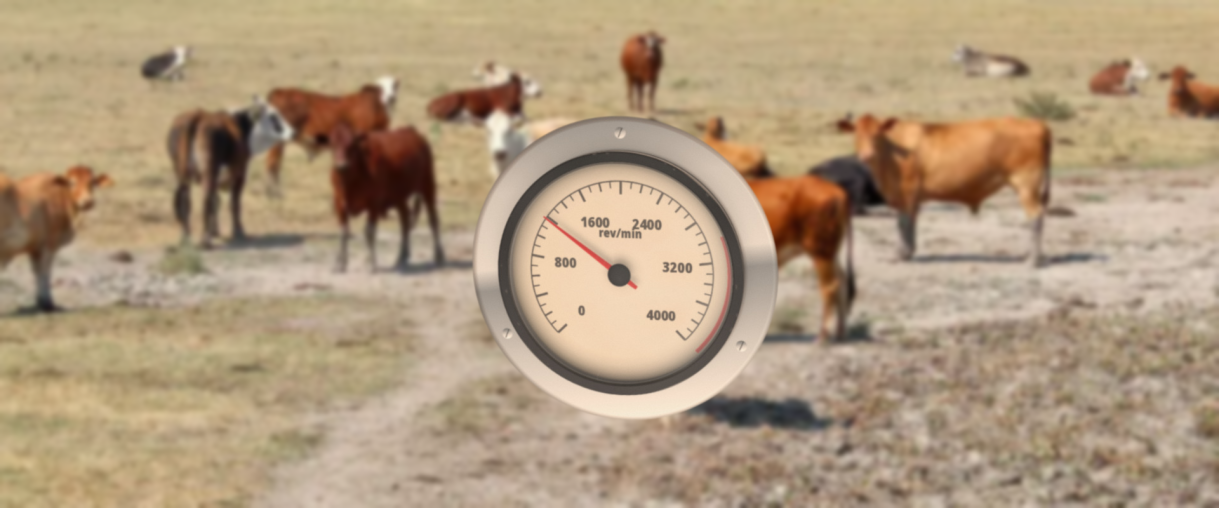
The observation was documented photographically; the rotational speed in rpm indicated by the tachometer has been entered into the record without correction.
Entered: 1200 rpm
